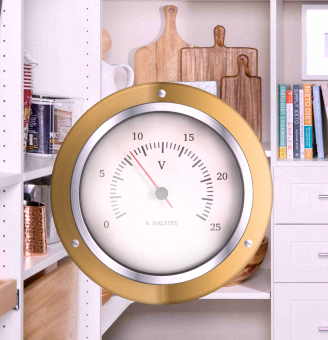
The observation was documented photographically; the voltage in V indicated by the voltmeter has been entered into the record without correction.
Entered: 8.5 V
